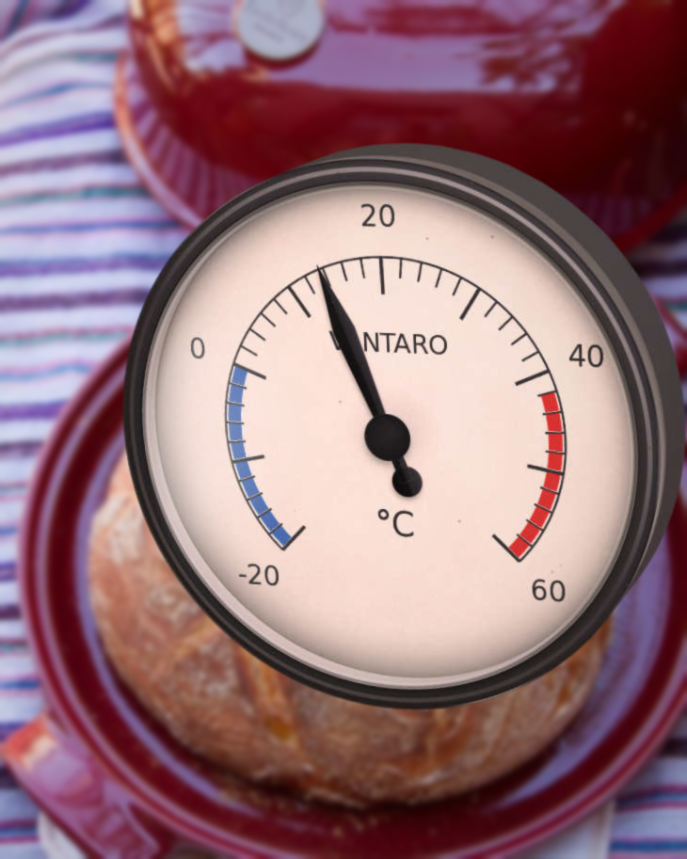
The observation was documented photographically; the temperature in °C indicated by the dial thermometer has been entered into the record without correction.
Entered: 14 °C
